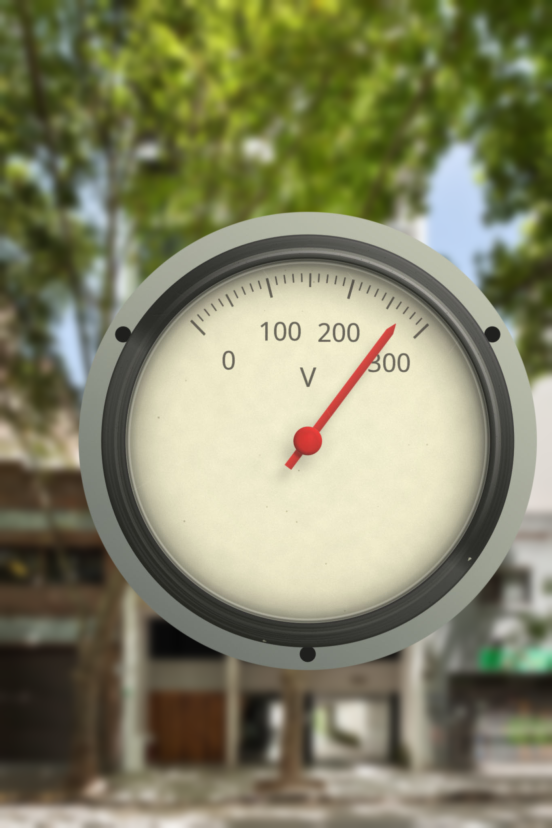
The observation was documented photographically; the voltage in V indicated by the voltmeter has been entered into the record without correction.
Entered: 270 V
